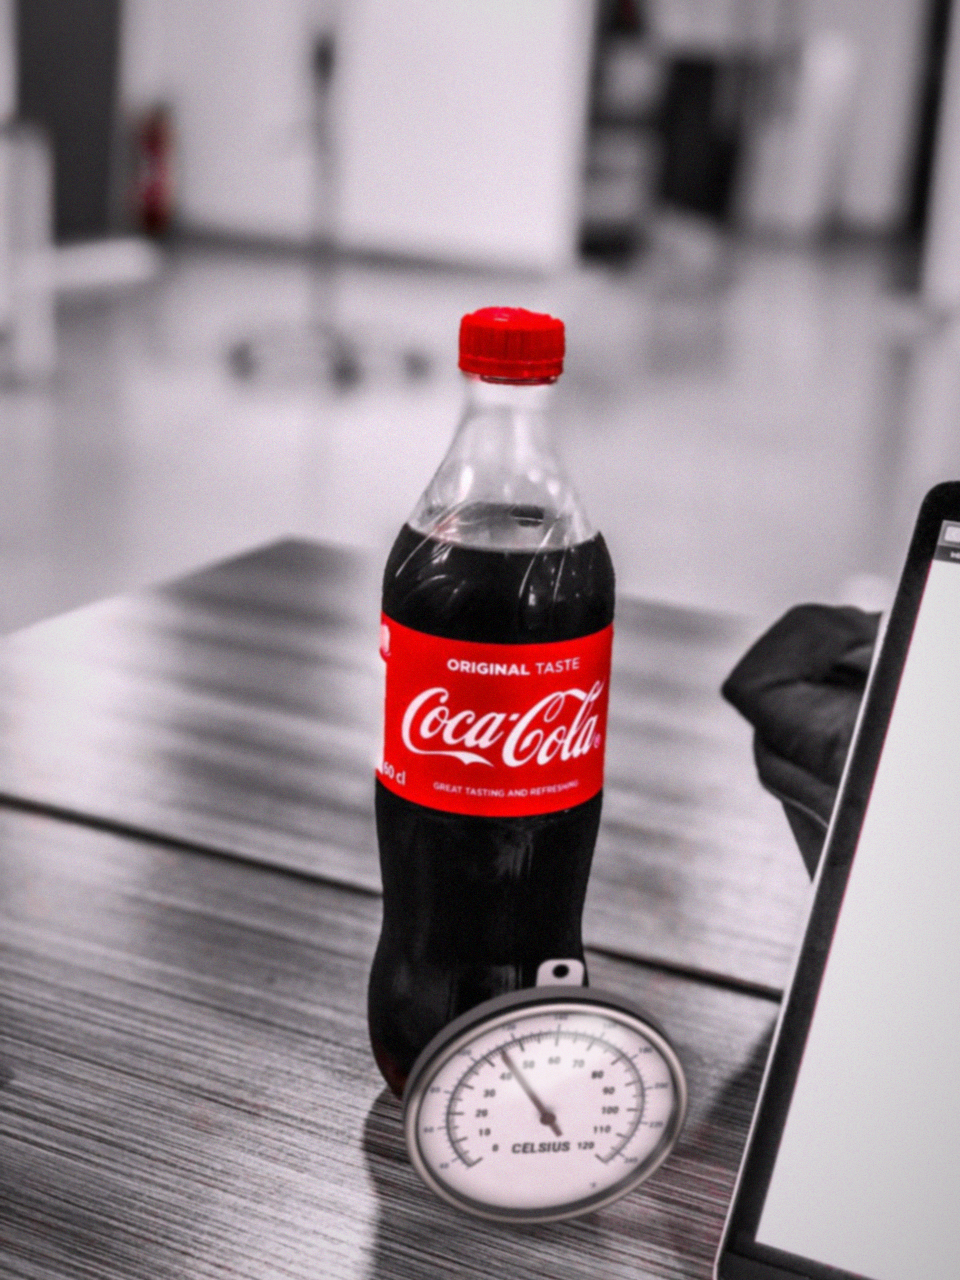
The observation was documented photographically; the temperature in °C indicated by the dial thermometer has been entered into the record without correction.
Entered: 45 °C
